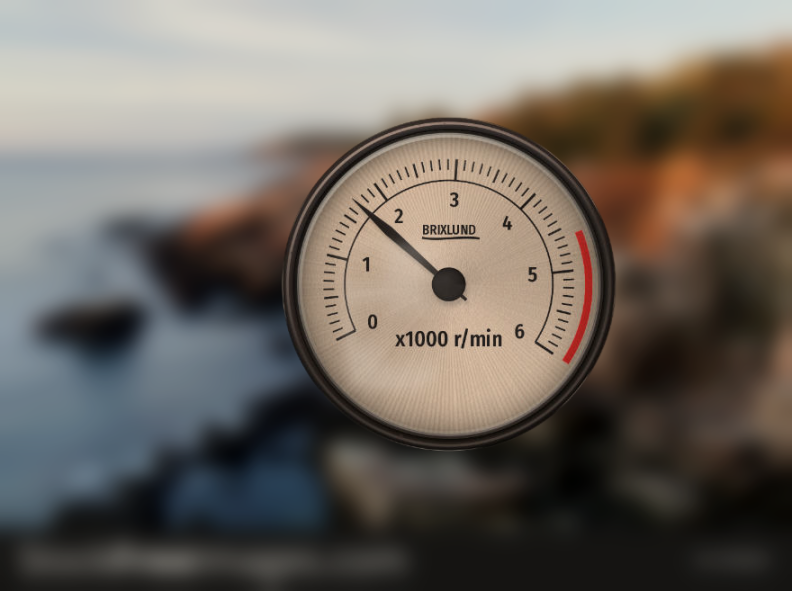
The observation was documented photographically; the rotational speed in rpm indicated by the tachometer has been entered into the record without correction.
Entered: 1700 rpm
